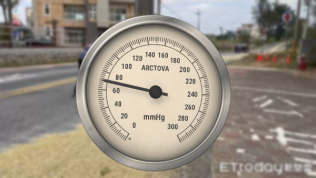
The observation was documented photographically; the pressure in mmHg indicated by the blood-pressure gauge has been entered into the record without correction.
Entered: 70 mmHg
